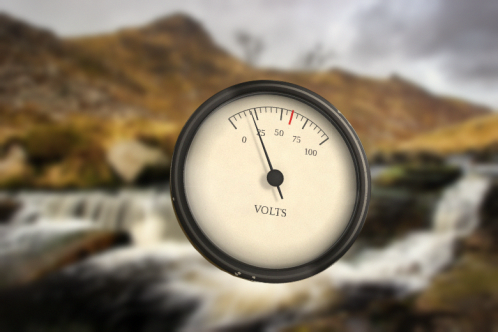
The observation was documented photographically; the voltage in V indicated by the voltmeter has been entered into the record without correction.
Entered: 20 V
